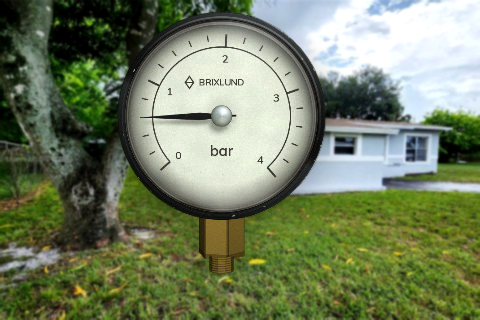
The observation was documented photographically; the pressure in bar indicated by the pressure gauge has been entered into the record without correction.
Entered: 0.6 bar
